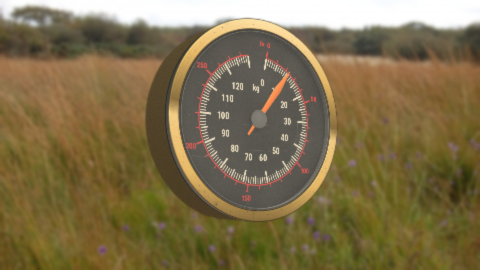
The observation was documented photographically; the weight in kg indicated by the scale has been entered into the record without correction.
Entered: 10 kg
